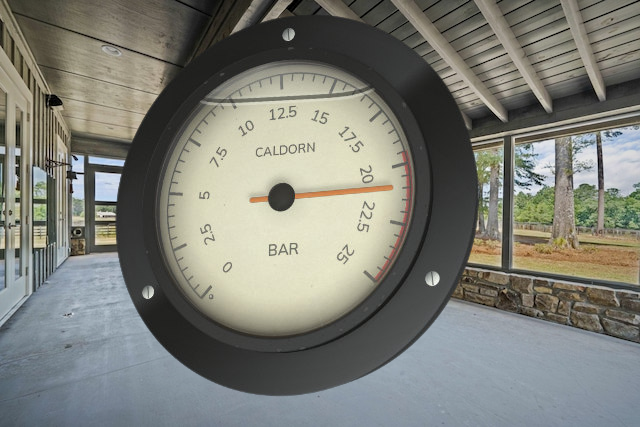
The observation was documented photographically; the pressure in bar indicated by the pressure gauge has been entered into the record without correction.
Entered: 21 bar
